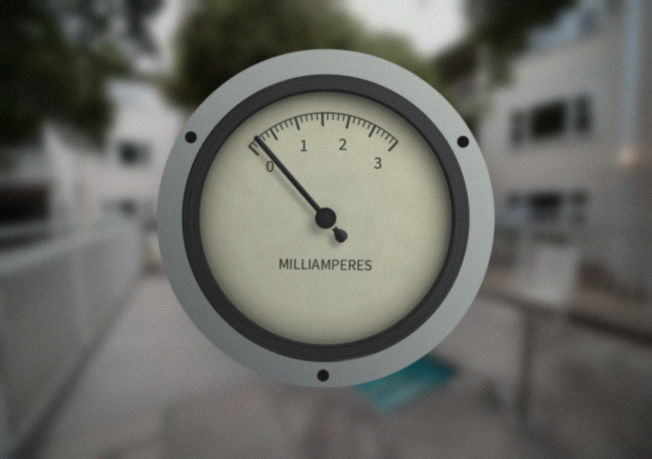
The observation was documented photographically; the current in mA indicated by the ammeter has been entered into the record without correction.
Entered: 0.2 mA
